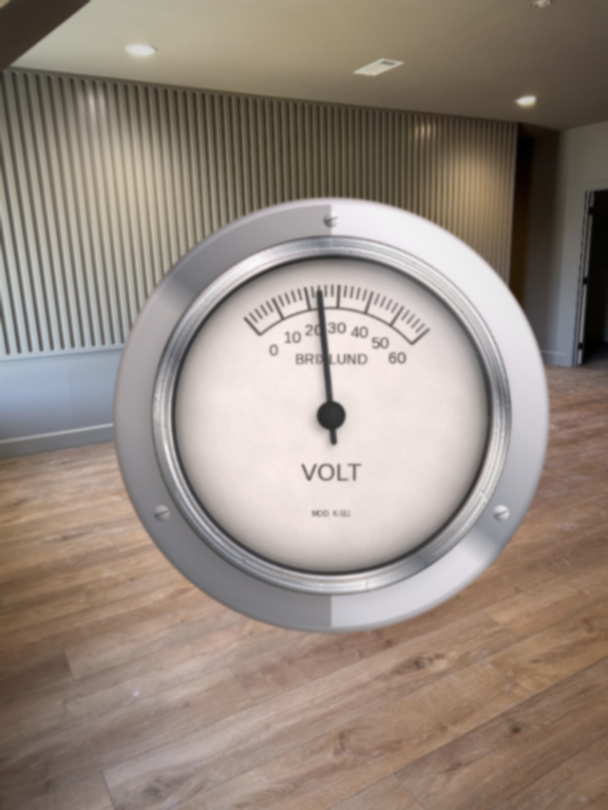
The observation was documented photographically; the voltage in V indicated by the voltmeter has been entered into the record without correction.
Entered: 24 V
